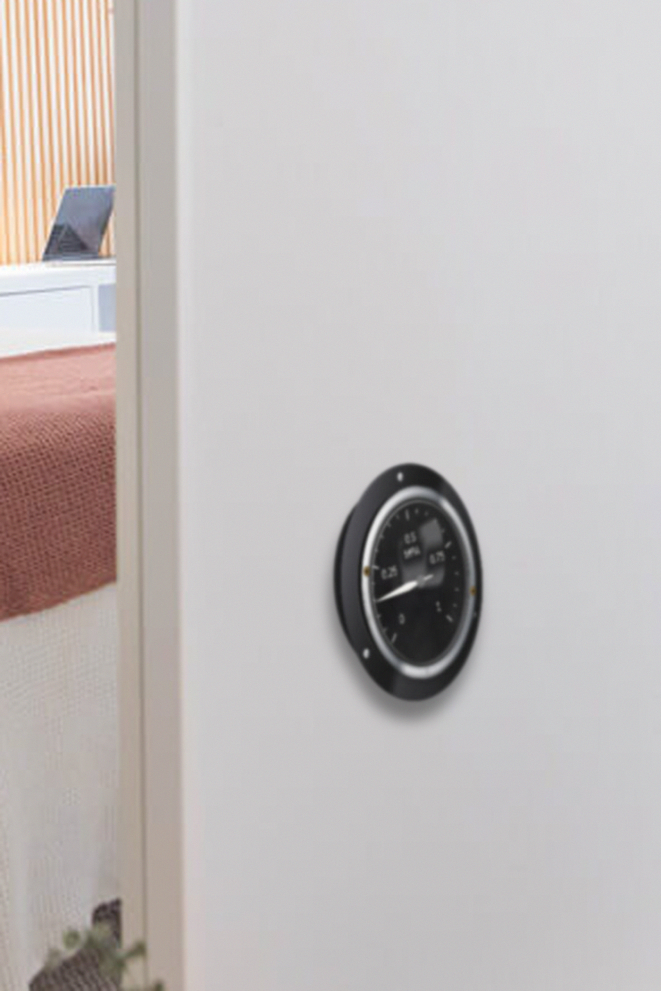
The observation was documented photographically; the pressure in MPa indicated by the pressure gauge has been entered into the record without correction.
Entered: 0.15 MPa
